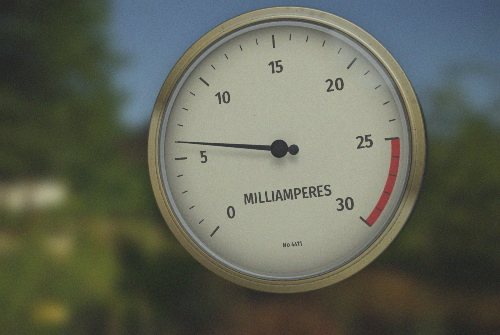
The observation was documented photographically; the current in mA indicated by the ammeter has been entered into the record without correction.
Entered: 6 mA
